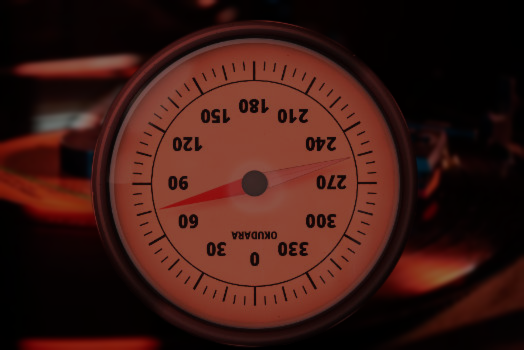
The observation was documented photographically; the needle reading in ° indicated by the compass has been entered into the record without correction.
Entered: 75 °
